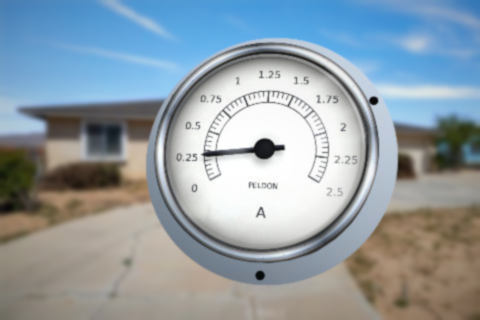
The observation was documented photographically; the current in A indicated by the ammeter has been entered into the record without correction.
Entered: 0.25 A
